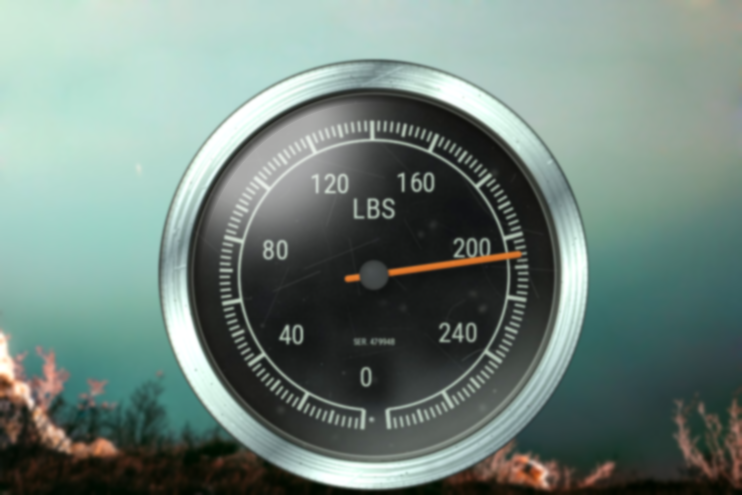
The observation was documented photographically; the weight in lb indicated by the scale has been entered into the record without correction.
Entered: 206 lb
